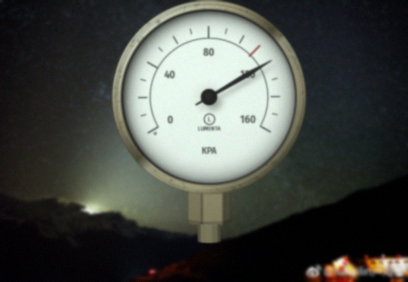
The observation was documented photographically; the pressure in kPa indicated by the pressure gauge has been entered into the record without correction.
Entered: 120 kPa
